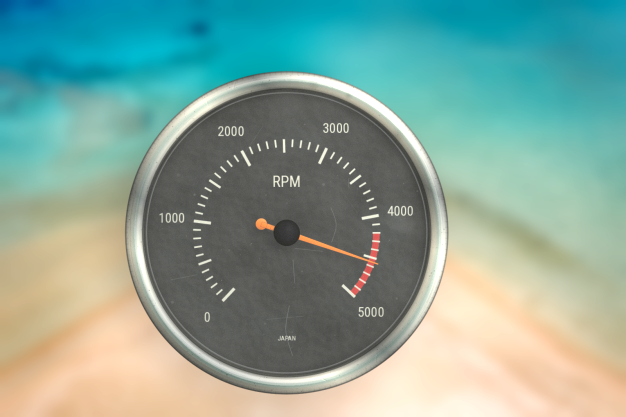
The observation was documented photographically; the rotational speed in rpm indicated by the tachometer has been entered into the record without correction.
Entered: 4550 rpm
